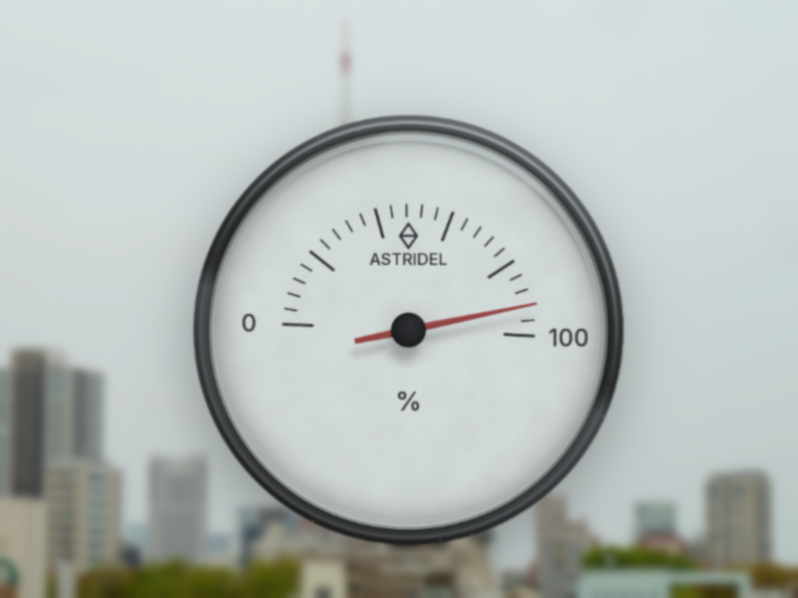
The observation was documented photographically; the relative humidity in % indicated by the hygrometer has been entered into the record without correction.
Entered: 92 %
